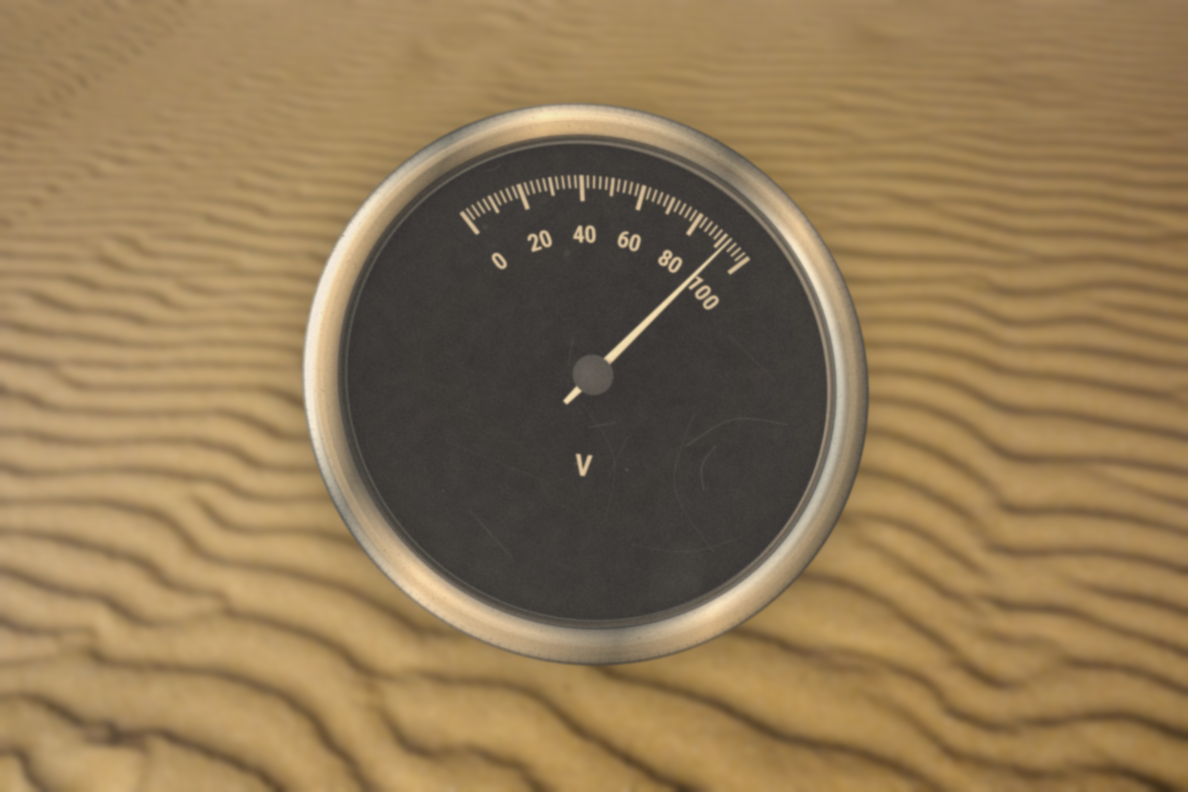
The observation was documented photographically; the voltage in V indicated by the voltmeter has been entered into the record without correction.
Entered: 92 V
